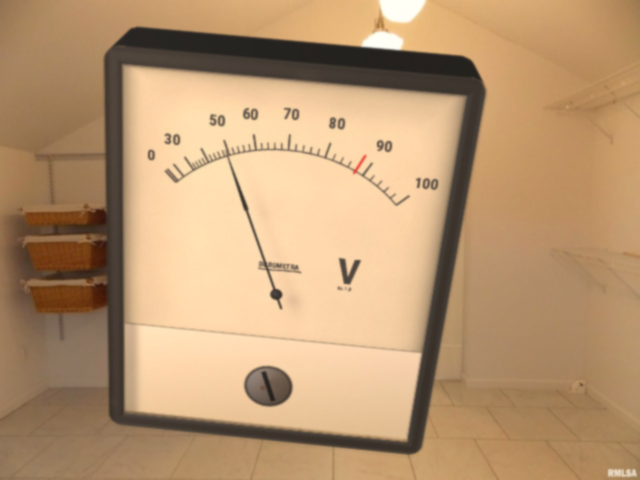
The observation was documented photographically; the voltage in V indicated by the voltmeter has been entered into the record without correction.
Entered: 50 V
